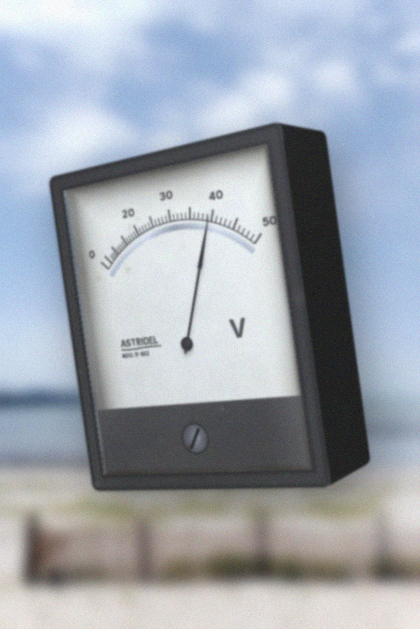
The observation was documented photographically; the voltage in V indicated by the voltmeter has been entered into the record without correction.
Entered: 40 V
